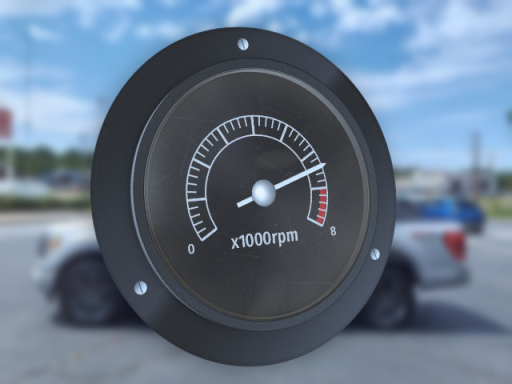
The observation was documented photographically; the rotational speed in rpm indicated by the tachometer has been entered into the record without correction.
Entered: 6400 rpm
